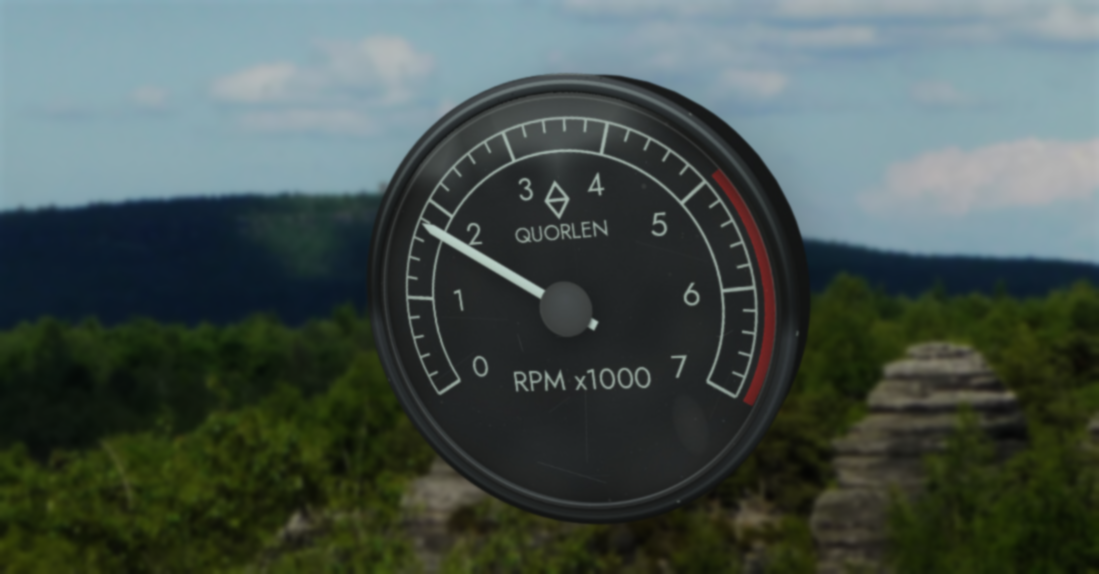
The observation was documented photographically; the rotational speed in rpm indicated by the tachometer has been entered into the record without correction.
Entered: 1800 rpm
